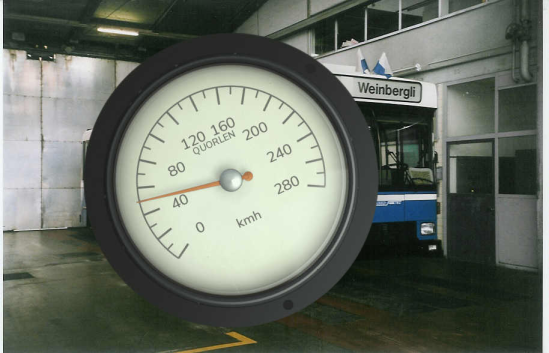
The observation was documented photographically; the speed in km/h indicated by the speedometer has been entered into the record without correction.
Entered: 50 km/h
